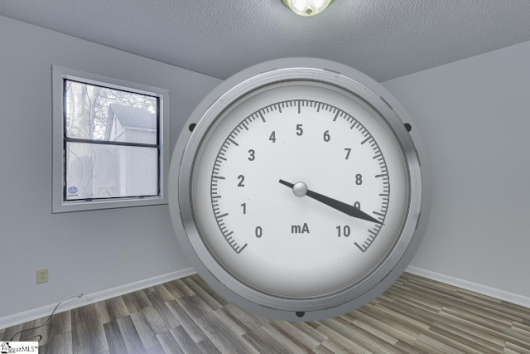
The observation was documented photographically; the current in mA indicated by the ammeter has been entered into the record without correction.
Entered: 9.2 mA
